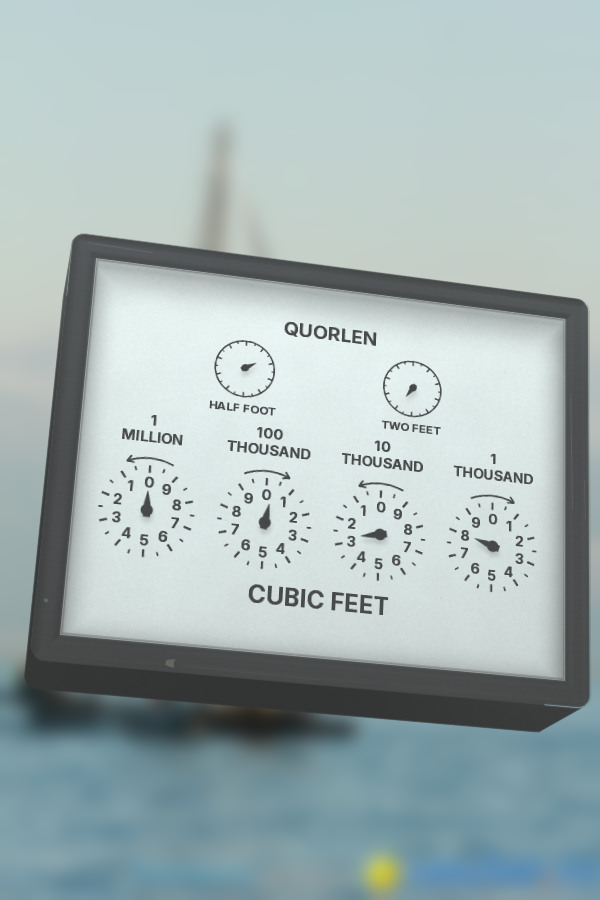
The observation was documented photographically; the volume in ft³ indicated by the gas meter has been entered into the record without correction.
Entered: 2800 ft³
